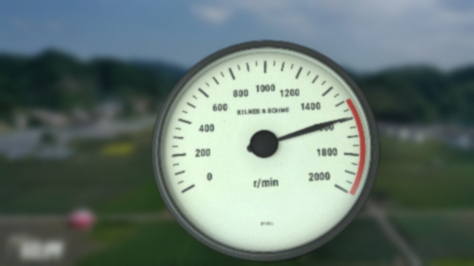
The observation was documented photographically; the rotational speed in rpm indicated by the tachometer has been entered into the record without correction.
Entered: 1600 rpm
